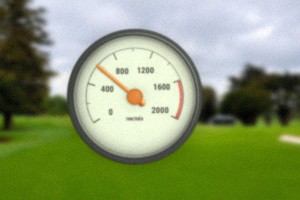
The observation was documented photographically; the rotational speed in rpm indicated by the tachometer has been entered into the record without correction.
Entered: 600 rpm
